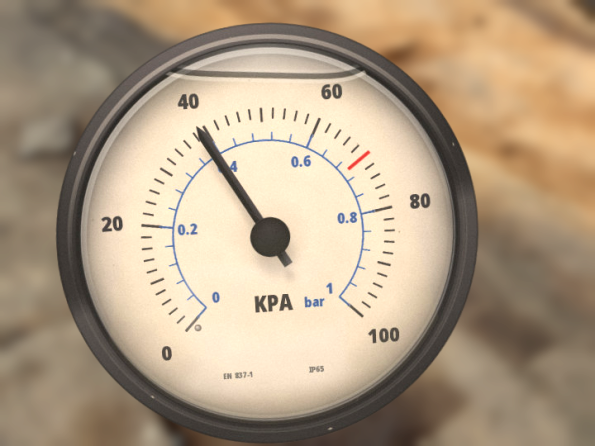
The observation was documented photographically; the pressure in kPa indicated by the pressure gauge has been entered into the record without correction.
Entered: 39 kPa
